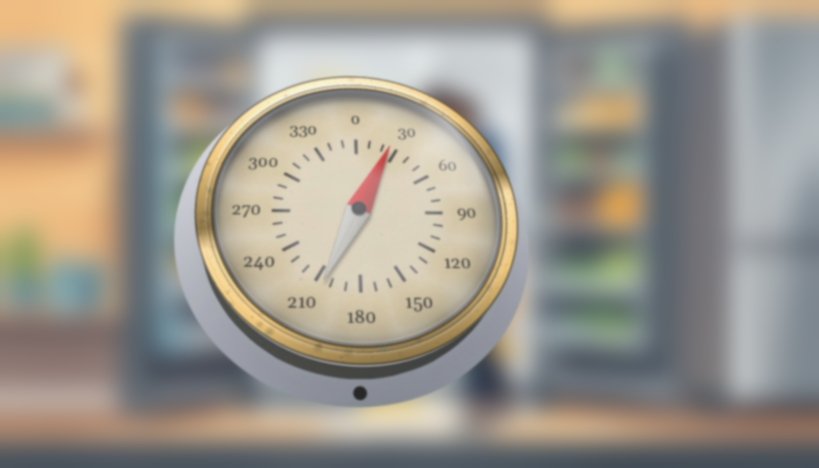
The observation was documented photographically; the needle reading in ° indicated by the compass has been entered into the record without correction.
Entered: 25 °
